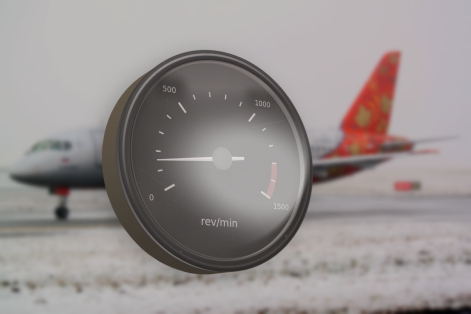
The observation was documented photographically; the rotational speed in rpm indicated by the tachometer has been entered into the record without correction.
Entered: 150 rpm
